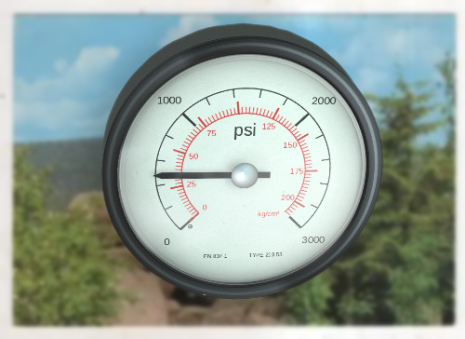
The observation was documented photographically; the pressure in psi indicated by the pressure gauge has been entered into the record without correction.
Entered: 500 psi
